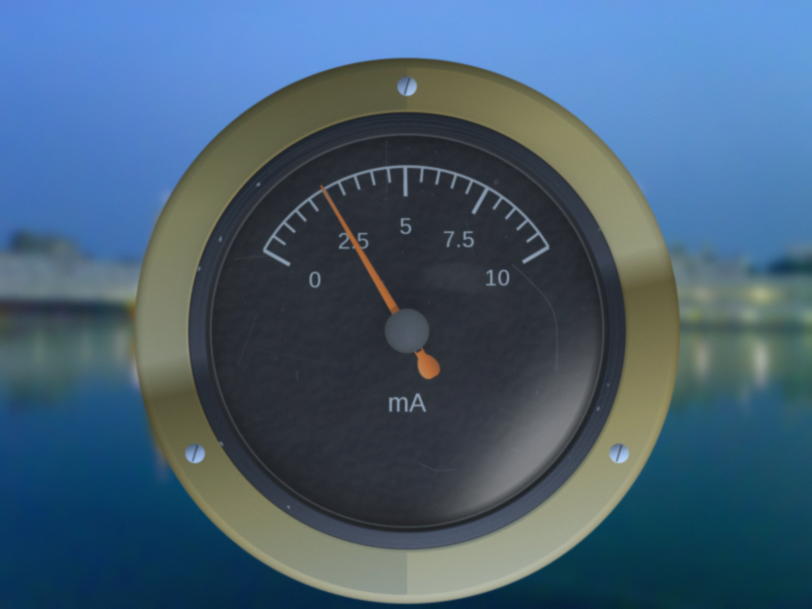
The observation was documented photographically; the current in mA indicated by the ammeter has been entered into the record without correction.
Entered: 2.5 mA
